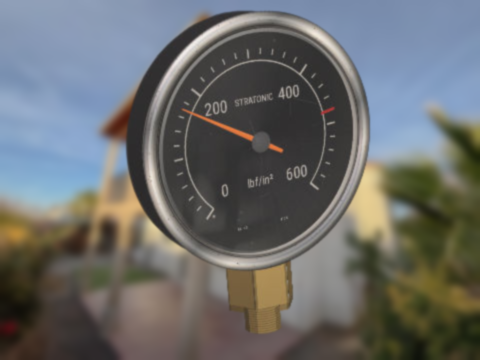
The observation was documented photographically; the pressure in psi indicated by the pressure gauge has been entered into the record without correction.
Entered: 170 psi
